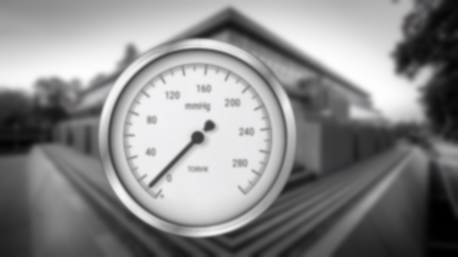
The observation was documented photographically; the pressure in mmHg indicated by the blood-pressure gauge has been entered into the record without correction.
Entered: 10 mmHg
